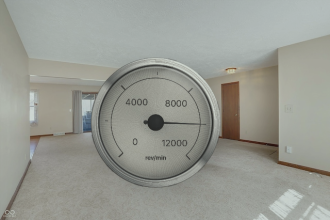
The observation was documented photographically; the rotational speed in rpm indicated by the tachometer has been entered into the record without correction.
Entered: 10000 rpm
